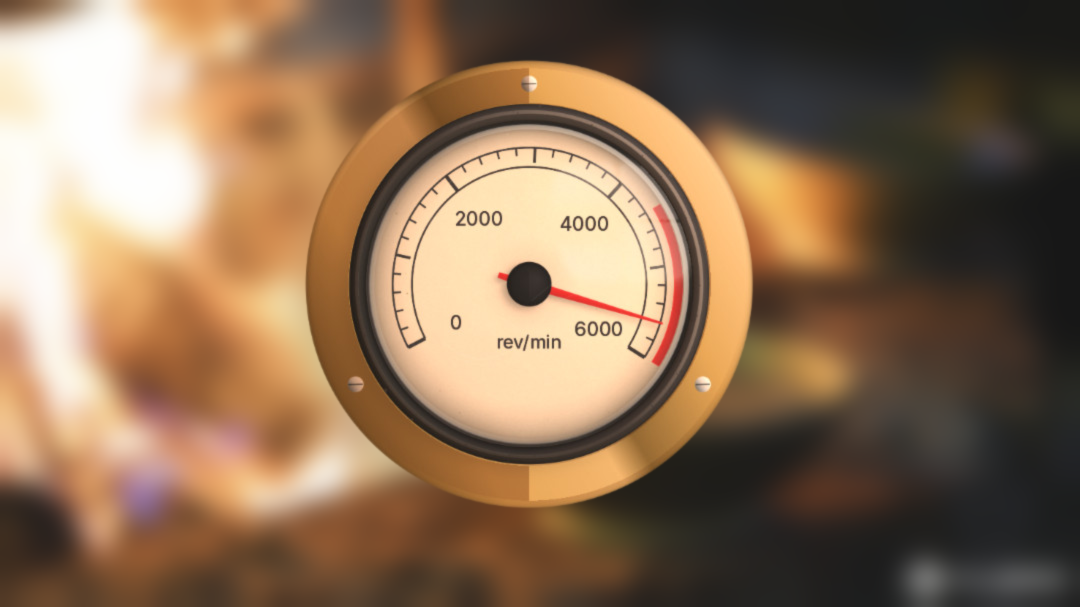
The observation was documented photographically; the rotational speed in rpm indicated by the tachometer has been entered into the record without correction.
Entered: 5600 rpm
